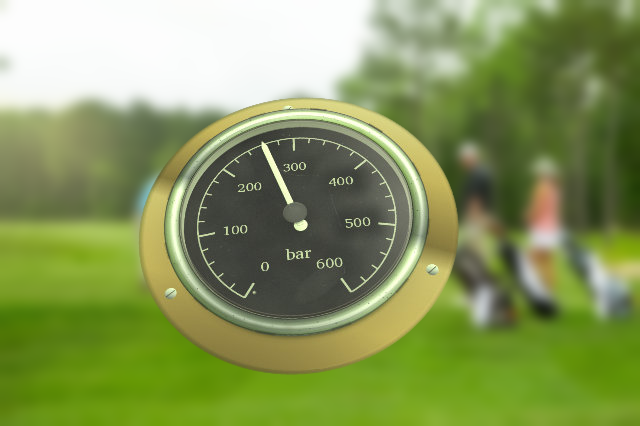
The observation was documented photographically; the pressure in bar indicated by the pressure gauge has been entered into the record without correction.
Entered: 260 bar
